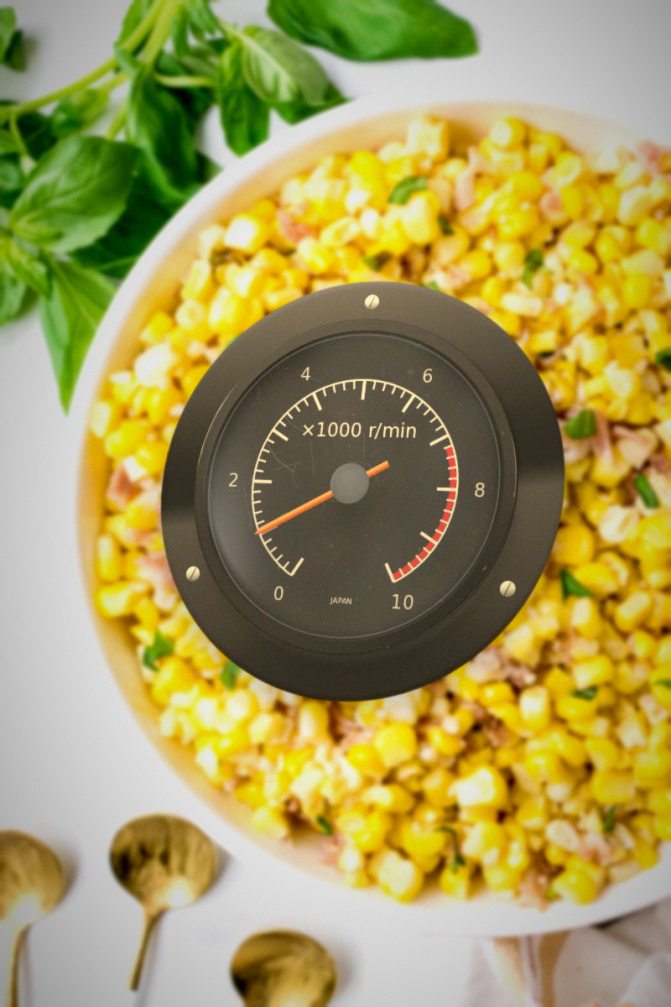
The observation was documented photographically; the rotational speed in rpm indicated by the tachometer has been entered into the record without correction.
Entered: 1000 rpm
